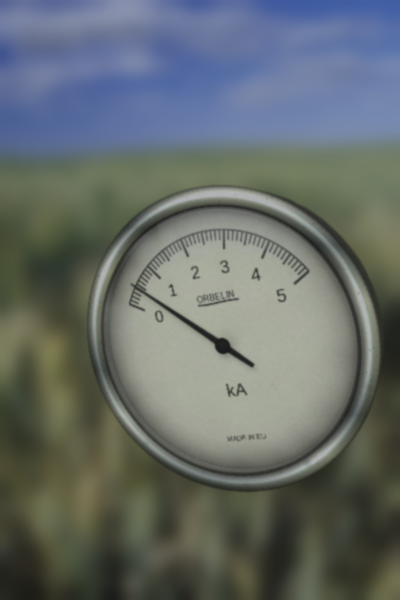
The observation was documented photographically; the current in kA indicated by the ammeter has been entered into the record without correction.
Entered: 0.5 kA
